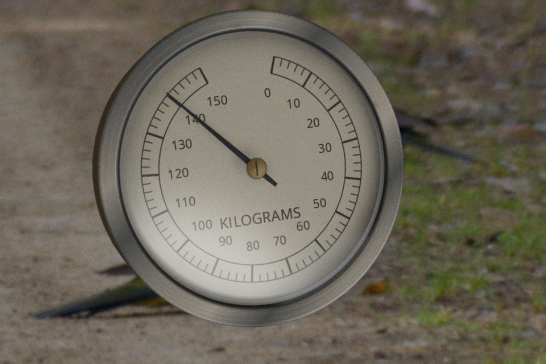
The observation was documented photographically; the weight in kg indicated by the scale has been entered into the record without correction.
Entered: 140 kg
